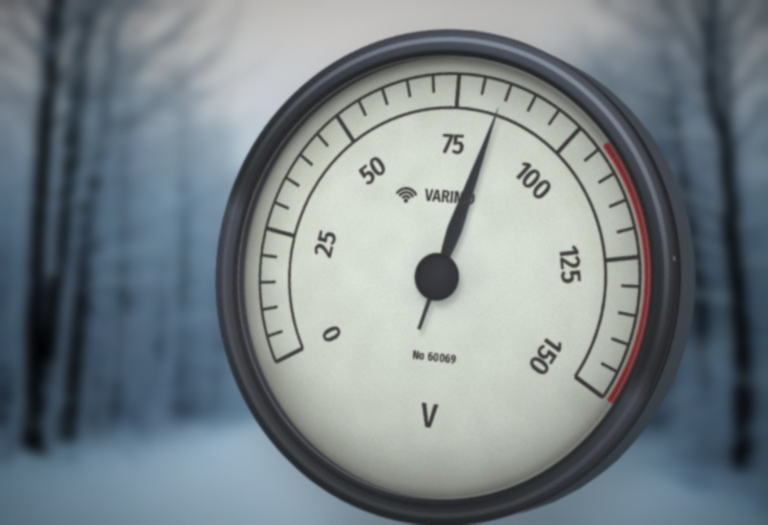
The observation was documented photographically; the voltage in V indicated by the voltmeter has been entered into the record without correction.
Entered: 85 V
